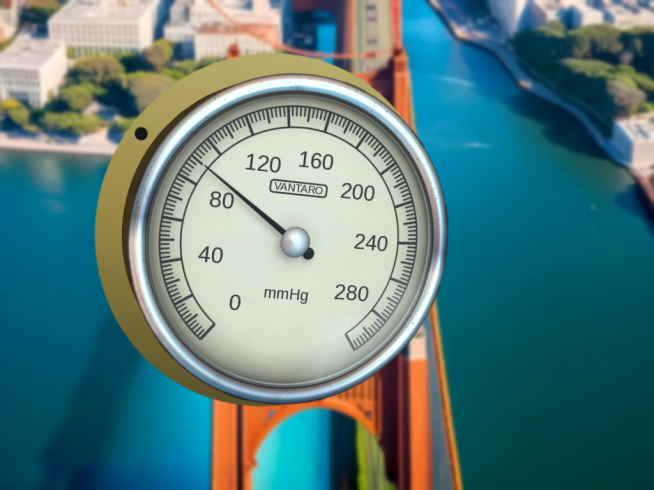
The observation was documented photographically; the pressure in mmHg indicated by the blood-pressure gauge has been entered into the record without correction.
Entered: 90 mmHg
